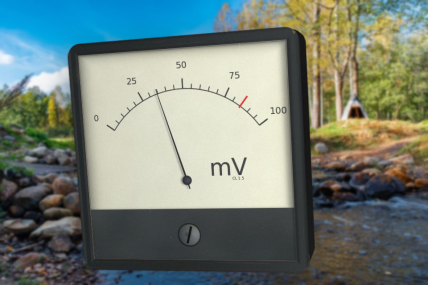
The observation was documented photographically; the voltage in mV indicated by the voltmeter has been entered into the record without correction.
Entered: 35 mV
